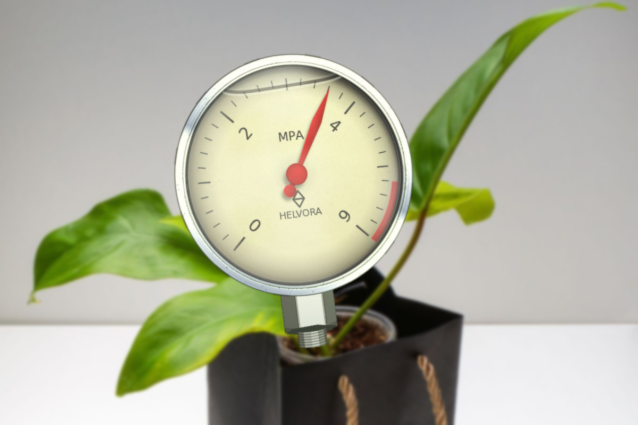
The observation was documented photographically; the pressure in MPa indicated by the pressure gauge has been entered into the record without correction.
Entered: 3.6 MPa
